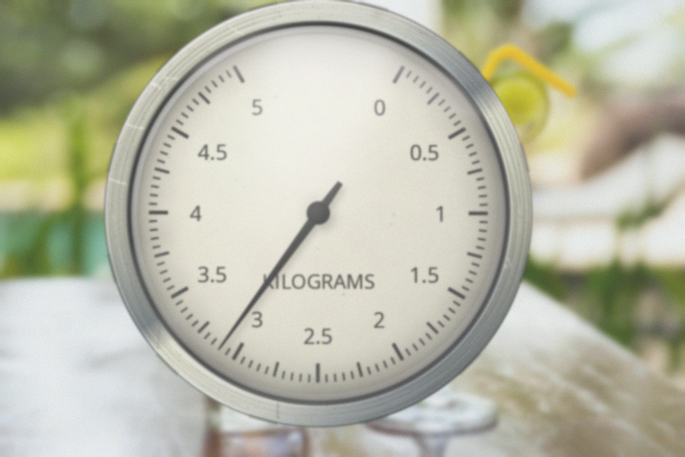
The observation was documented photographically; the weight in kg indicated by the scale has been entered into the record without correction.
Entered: 3.1 kg
